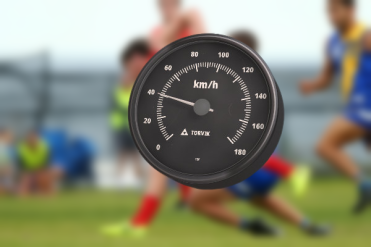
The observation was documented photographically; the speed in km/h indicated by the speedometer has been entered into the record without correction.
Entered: 40 km/h
